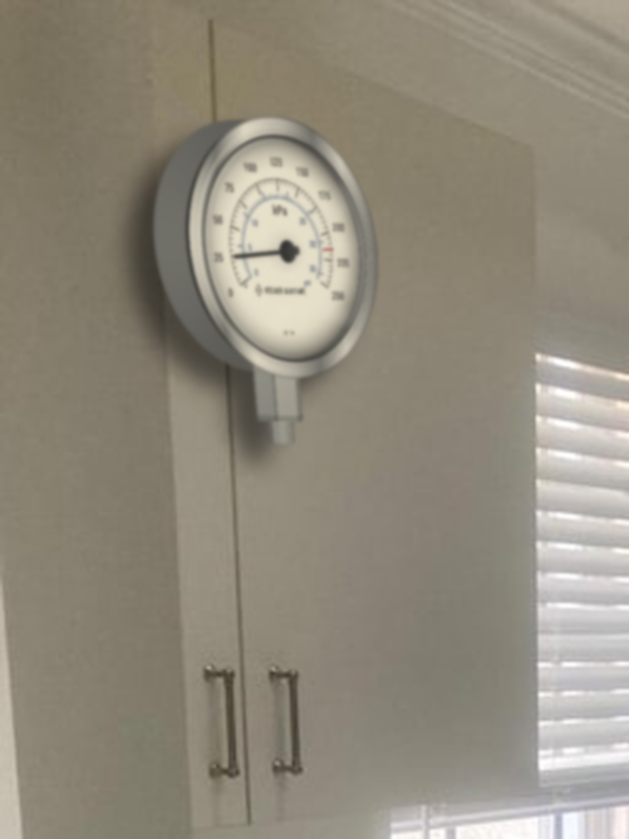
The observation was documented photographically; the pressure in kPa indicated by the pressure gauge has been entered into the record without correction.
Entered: 25 kPa
